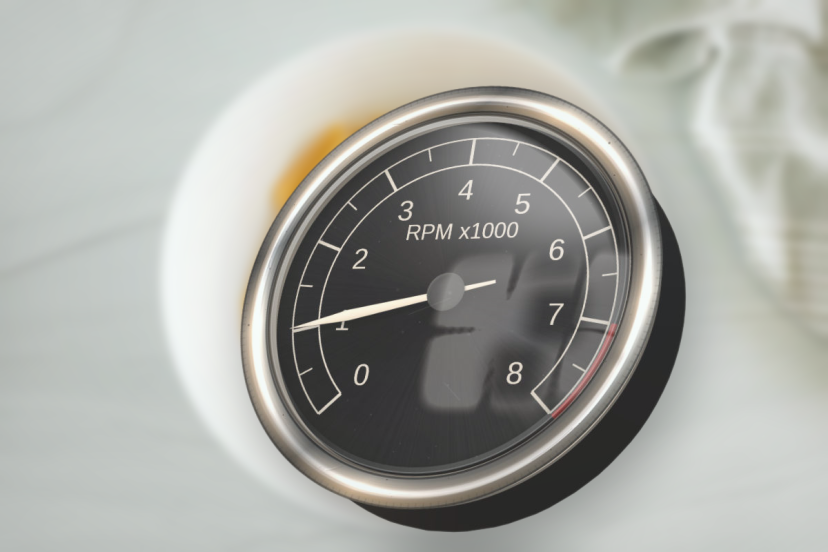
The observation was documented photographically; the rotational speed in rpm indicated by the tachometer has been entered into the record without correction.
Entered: 1000 rpm
